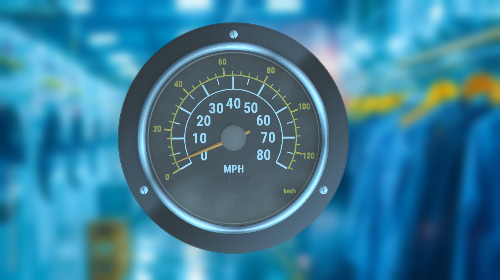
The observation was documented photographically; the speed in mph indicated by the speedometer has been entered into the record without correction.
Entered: 2.5 mph
